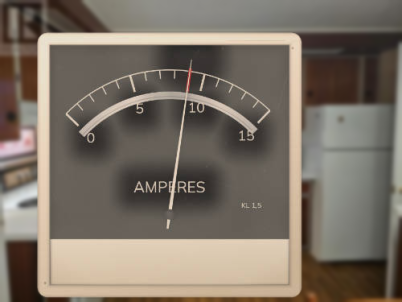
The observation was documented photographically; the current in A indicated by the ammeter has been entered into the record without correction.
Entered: 9 A
